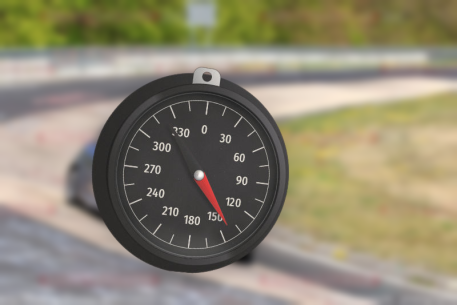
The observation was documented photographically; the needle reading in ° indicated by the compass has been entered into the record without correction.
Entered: 142.5 °
